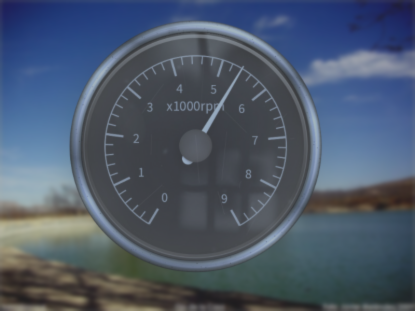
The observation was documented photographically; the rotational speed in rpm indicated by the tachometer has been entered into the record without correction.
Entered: 5400 rpm
